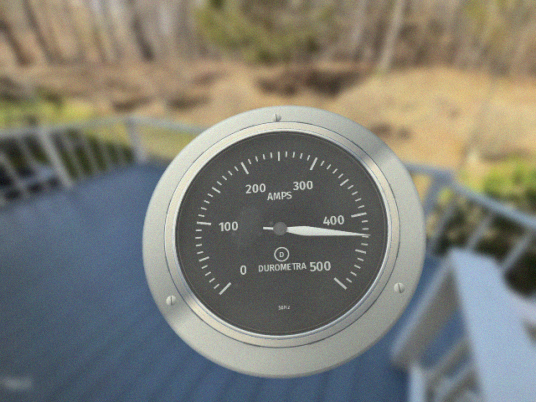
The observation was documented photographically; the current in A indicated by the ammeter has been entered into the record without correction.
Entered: 430 A
